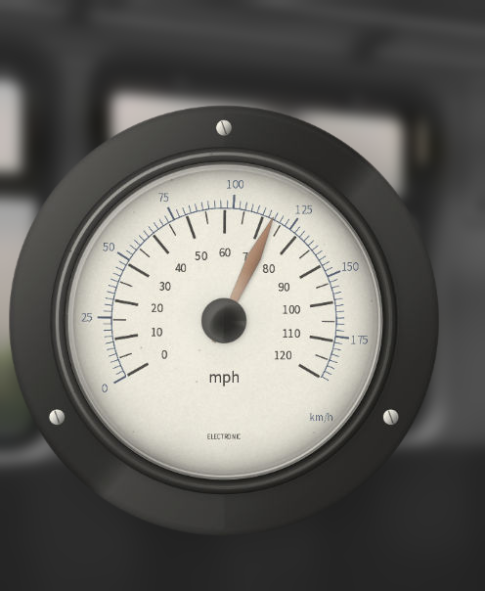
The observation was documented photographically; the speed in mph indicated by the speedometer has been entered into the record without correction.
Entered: 72.5 mph
